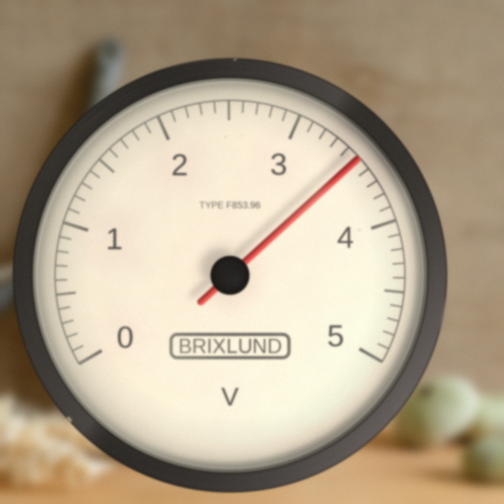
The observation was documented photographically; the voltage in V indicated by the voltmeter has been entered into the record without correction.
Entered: 3.5 V
